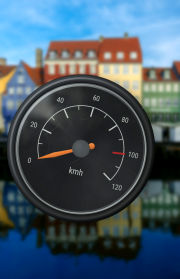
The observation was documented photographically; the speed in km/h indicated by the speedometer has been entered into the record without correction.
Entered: 0 km/h
